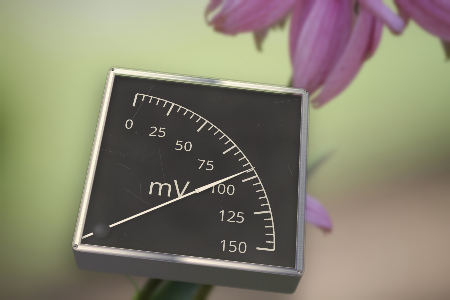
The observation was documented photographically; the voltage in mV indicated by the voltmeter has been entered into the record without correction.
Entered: 95 mV
